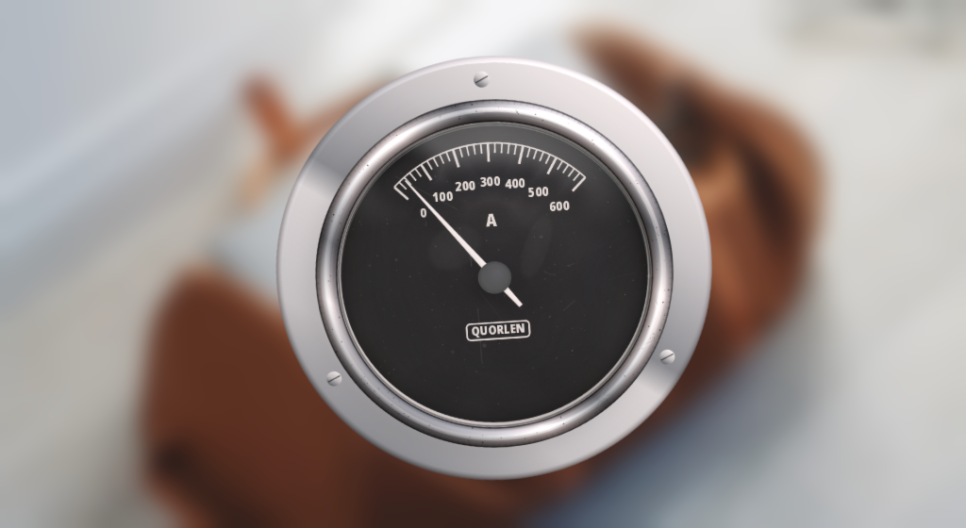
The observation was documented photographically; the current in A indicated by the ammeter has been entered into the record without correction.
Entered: 40 A
